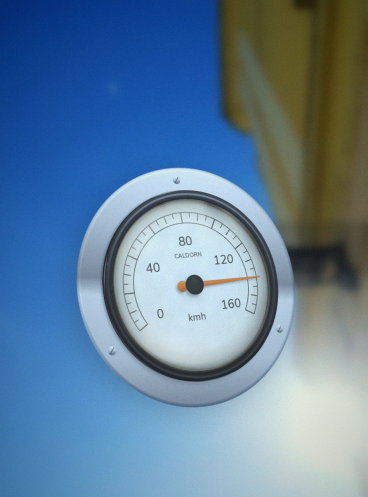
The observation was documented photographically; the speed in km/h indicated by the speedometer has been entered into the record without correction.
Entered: 140 km/h
